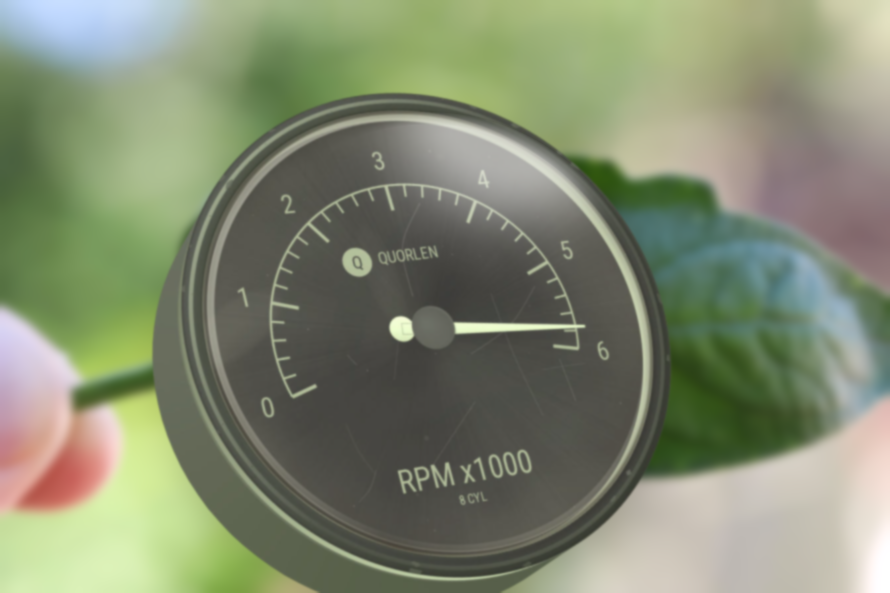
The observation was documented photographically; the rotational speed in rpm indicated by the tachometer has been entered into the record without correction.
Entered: 5800 rpm
